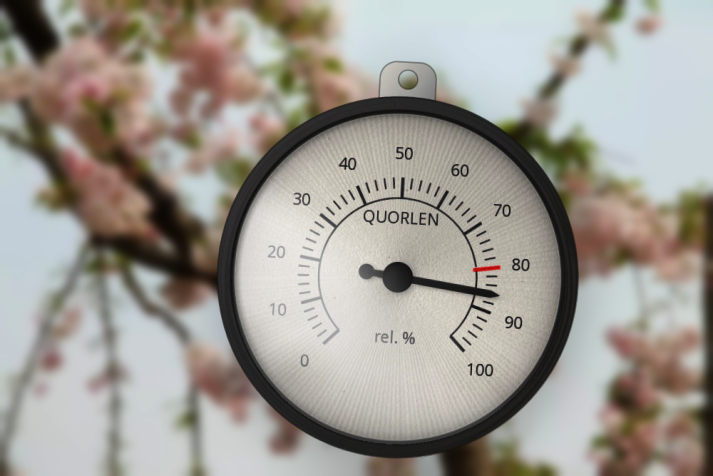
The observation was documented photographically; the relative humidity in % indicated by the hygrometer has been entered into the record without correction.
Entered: 86 %
